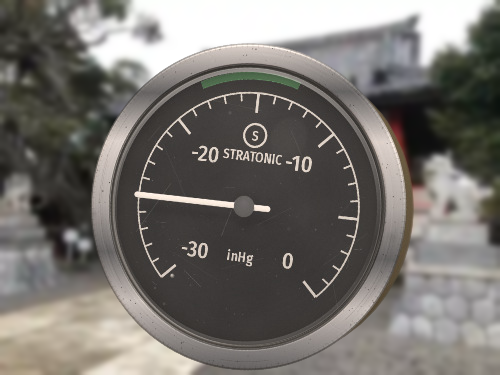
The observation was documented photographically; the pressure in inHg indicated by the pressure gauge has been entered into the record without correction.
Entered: -25 inHg
